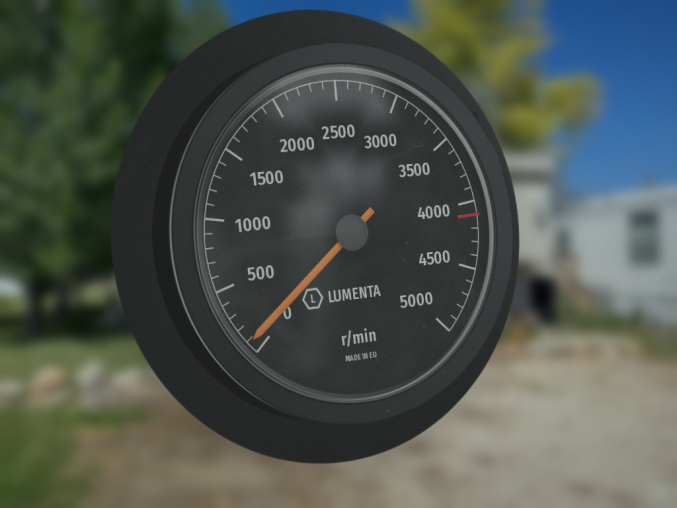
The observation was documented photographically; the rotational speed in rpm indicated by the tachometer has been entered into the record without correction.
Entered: 100 rpm
